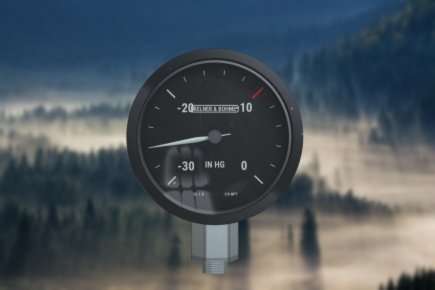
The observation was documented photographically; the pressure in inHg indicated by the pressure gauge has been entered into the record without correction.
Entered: -26 inHg
